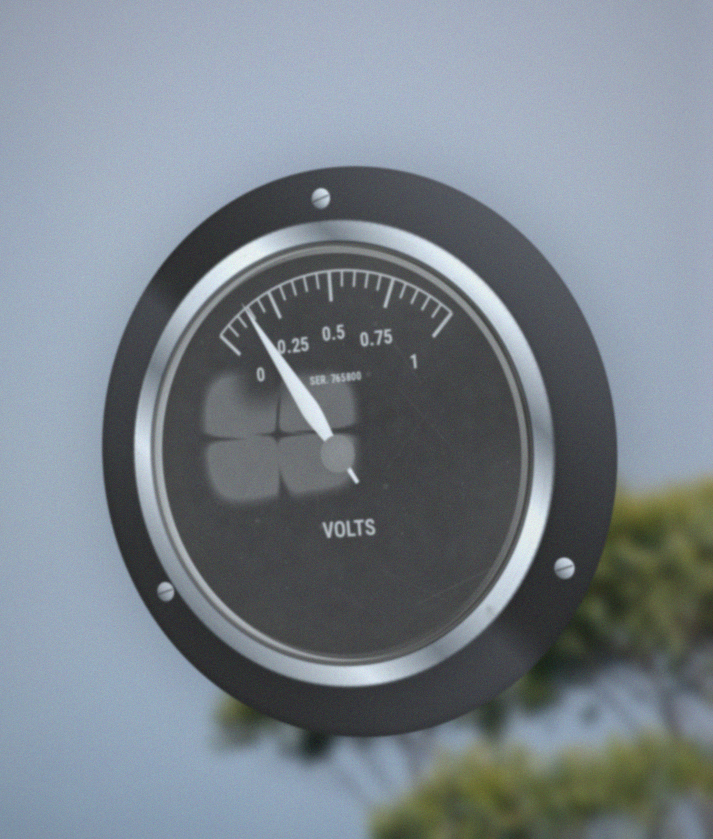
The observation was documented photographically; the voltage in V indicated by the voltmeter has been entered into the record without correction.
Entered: 0.15 V
